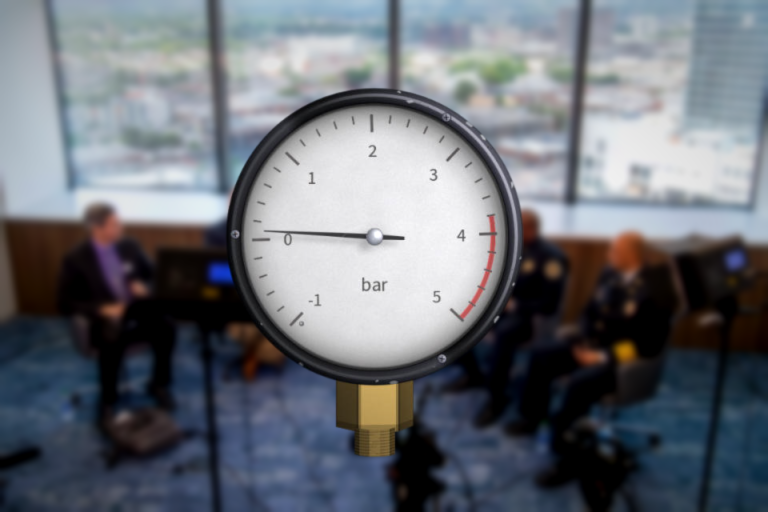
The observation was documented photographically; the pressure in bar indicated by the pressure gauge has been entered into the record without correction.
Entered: 0.1 bar
